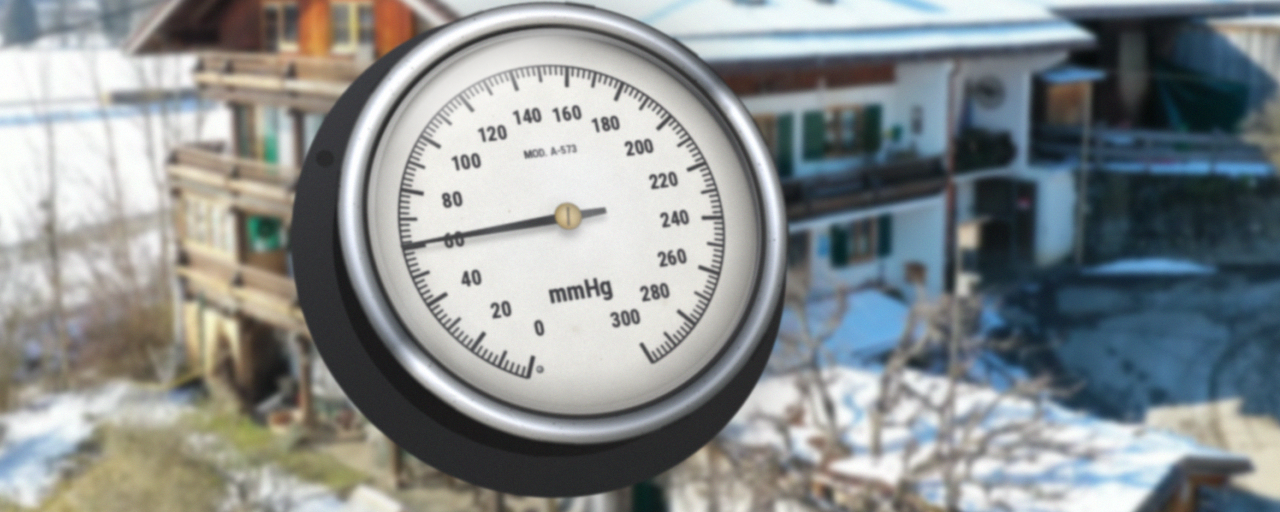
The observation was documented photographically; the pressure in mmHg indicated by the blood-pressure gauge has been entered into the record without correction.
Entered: 60 mmHg
